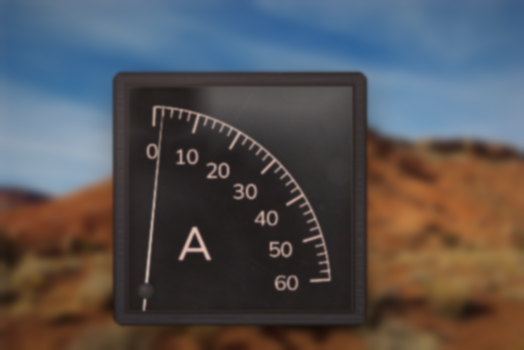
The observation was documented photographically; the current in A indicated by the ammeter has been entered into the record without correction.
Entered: 2 A
